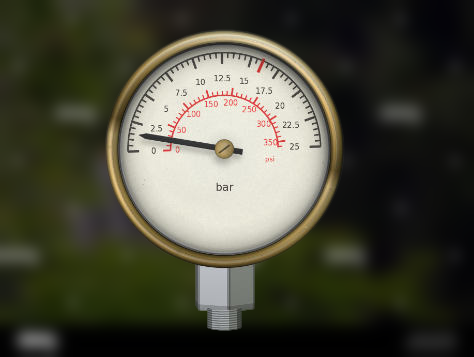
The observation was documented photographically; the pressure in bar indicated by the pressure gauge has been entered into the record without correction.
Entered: 1.5 bar
